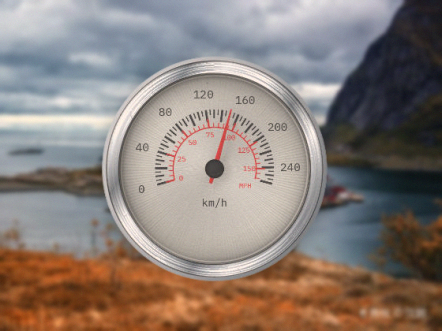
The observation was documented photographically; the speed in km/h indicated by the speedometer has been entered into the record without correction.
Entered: 150 km/h
